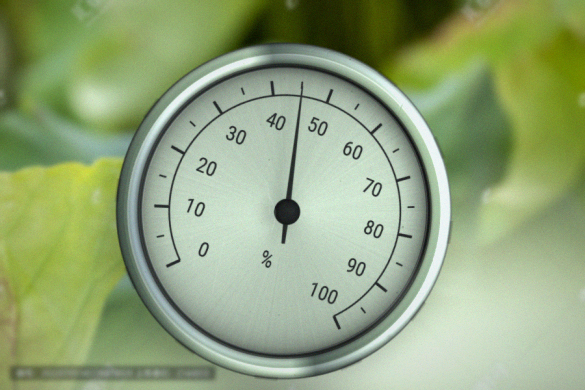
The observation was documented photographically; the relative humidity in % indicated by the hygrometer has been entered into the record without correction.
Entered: 45 %
